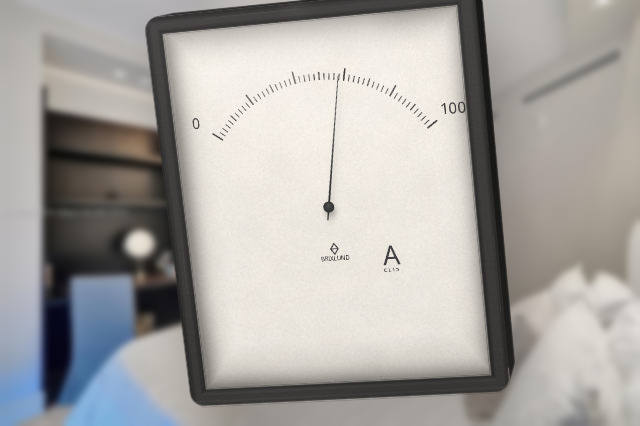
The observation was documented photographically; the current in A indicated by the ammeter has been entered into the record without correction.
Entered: 58 A
